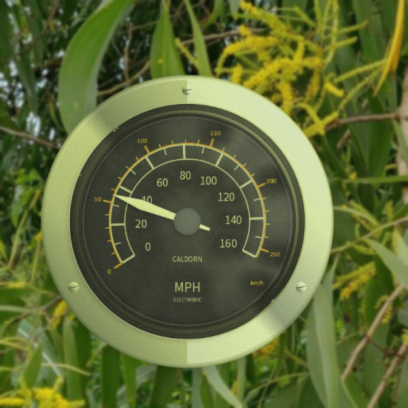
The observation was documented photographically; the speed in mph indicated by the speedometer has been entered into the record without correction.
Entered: 35 mph
